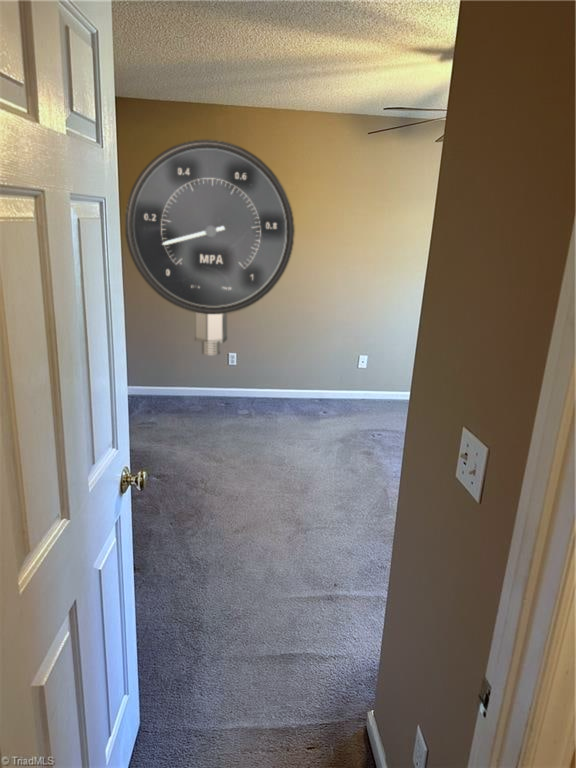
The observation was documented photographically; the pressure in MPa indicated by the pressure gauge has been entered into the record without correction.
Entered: 0.1 MPa
